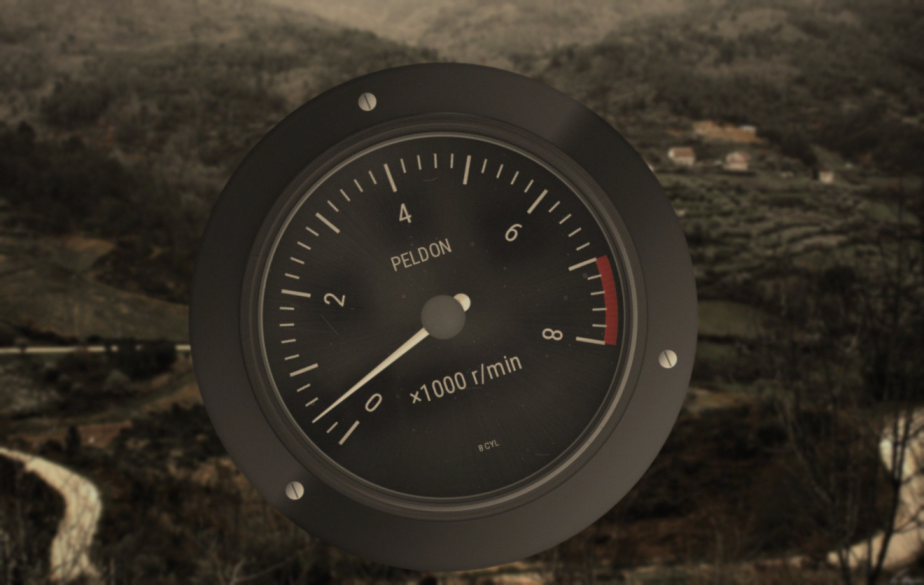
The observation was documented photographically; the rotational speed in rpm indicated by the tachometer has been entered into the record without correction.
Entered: 400 rpm
